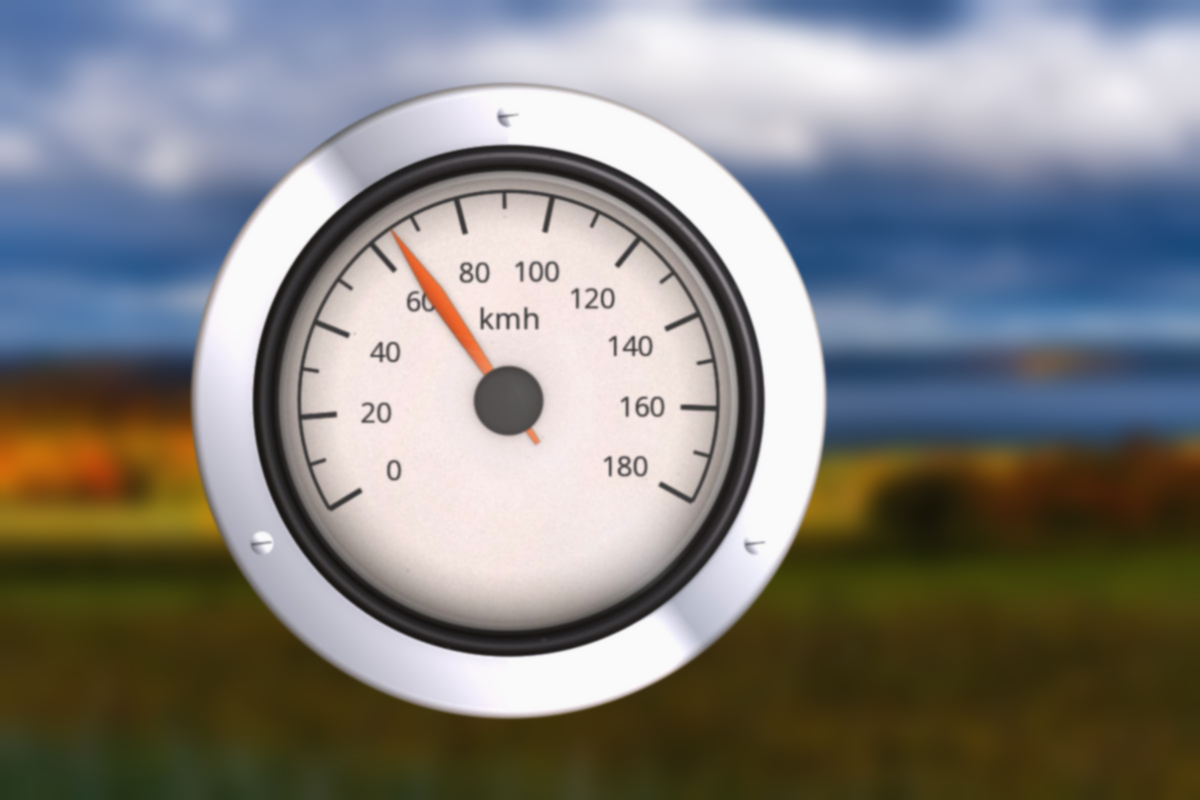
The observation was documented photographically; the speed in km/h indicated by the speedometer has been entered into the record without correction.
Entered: 65 km/h
